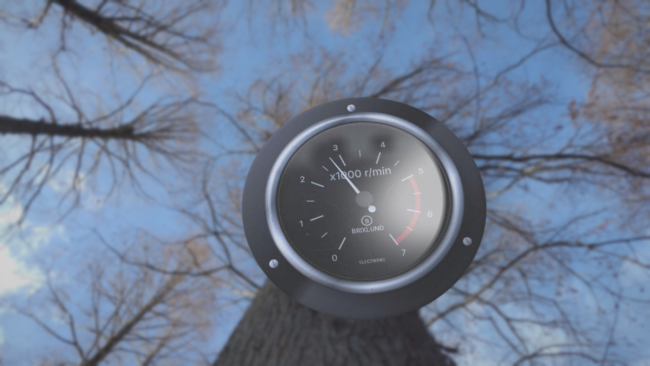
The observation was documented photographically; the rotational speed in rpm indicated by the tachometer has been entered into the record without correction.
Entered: 2750 rpm
